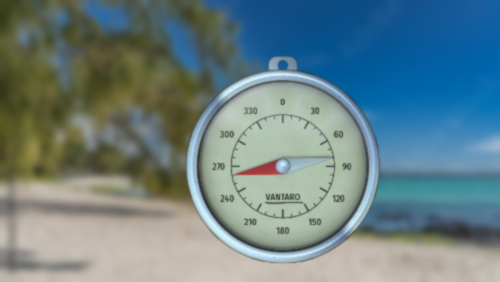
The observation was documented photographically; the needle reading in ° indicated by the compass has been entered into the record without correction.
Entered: 260 °
